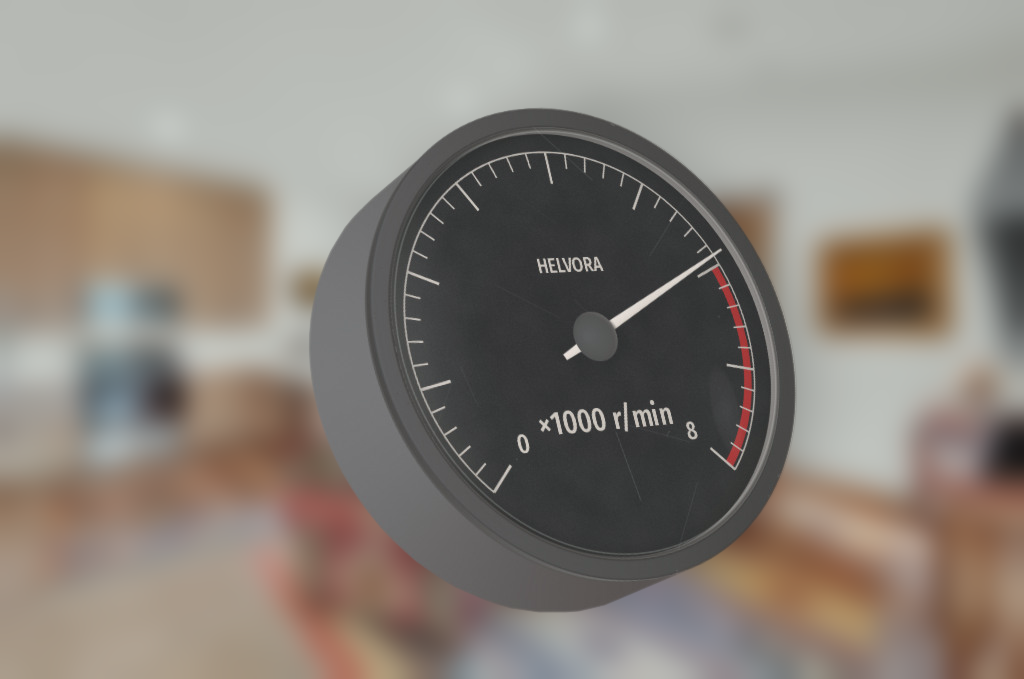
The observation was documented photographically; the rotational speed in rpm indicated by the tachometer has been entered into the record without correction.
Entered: 5900 rpm
